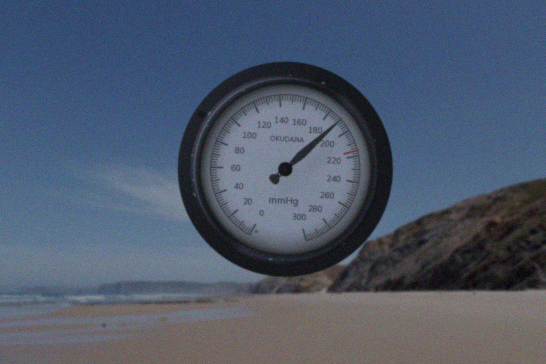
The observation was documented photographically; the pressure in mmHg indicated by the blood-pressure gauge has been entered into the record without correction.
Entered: 190 mmHg
